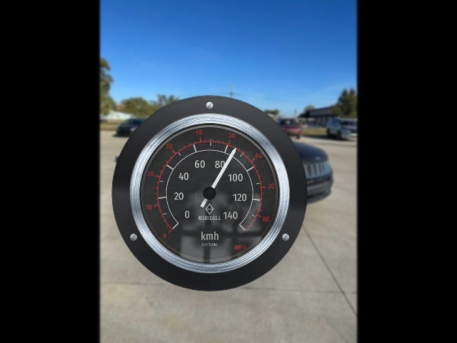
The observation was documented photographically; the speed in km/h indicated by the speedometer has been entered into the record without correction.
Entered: 85 km/h
